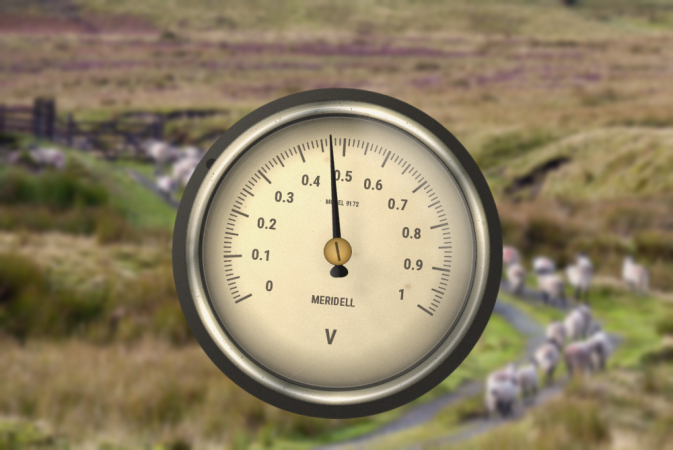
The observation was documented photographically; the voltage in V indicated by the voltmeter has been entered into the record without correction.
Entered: 0.47 V
